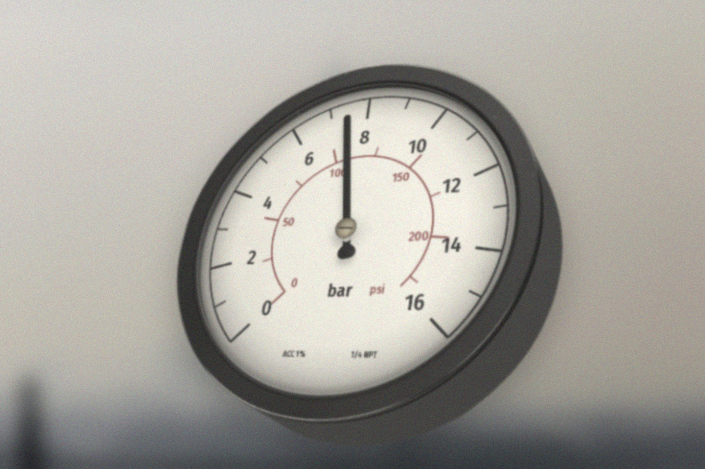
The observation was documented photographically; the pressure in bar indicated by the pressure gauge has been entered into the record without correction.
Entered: 7.5 bar
